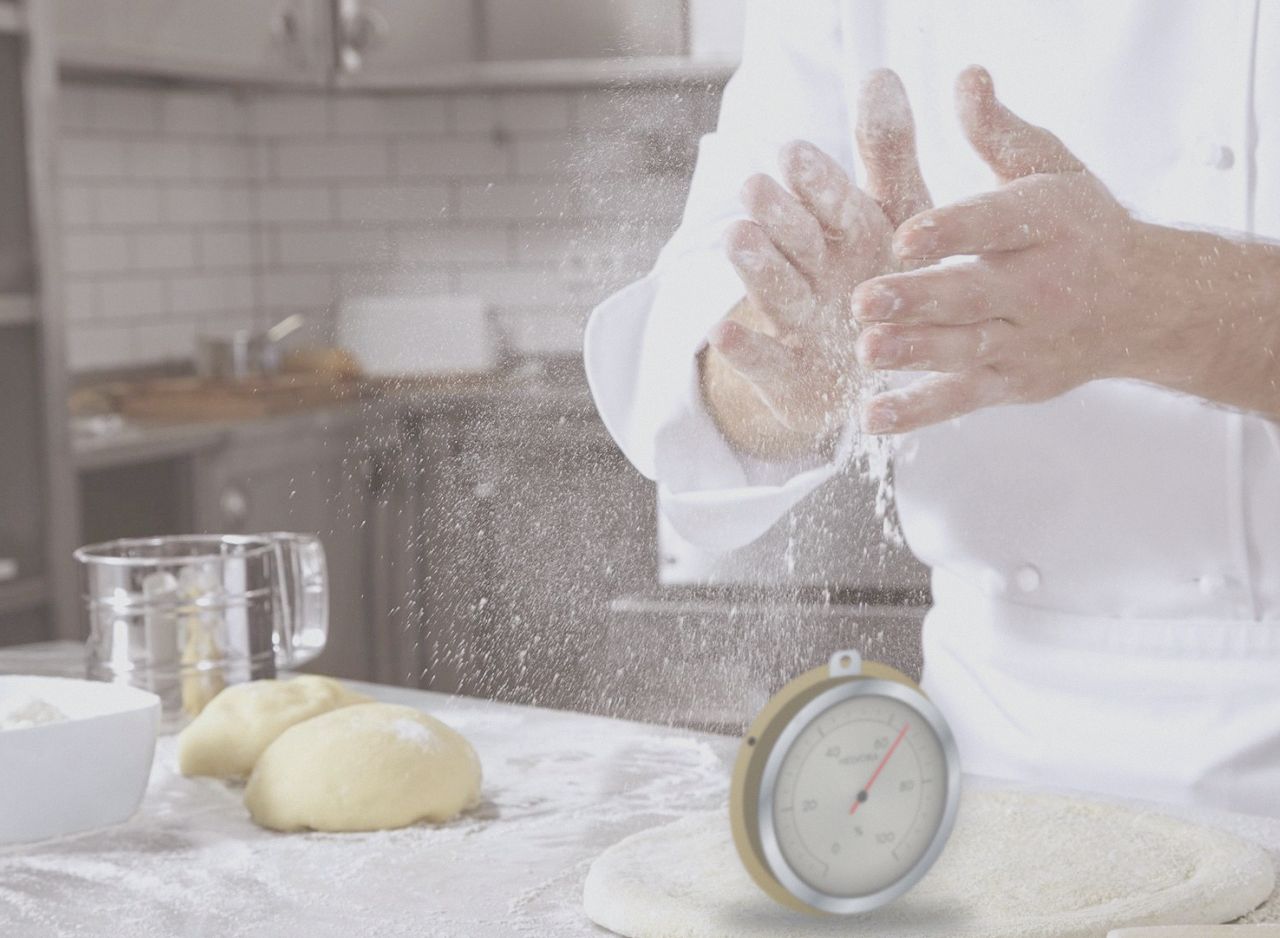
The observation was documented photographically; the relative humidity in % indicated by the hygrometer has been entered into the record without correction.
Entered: 64 %
